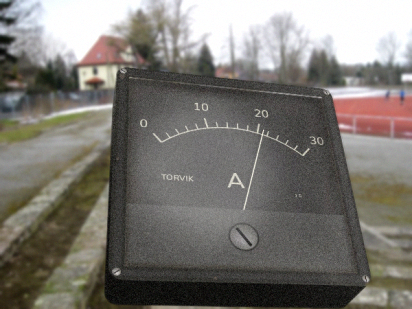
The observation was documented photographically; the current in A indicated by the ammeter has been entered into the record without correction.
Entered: 21 A
